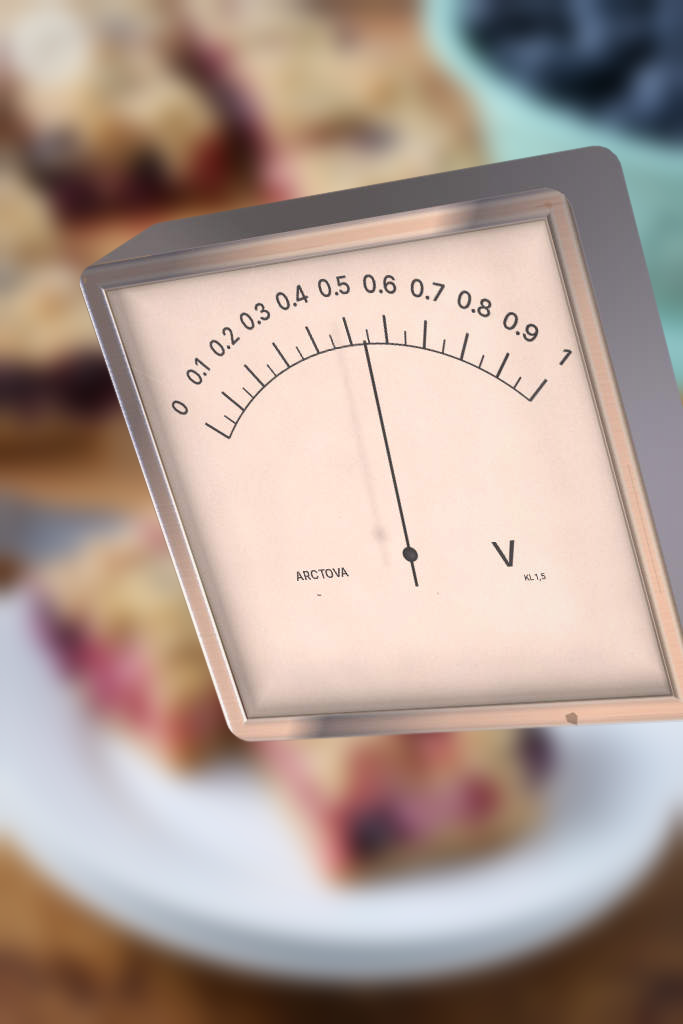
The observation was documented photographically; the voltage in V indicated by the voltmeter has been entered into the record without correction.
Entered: 0.55 V
